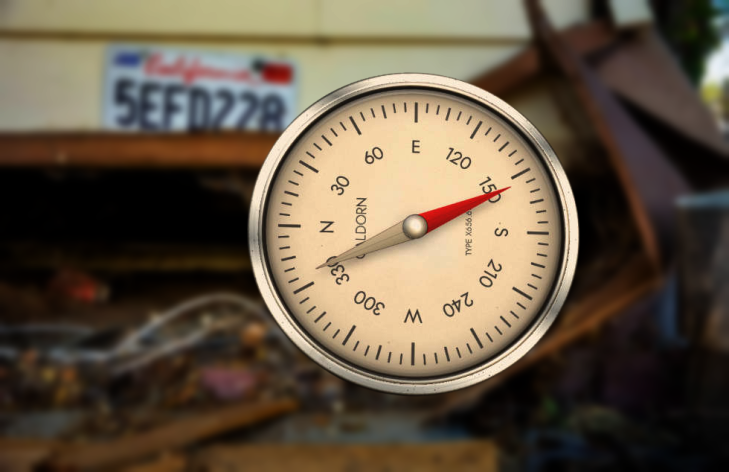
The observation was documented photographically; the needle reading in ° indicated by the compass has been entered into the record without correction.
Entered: 155 °
